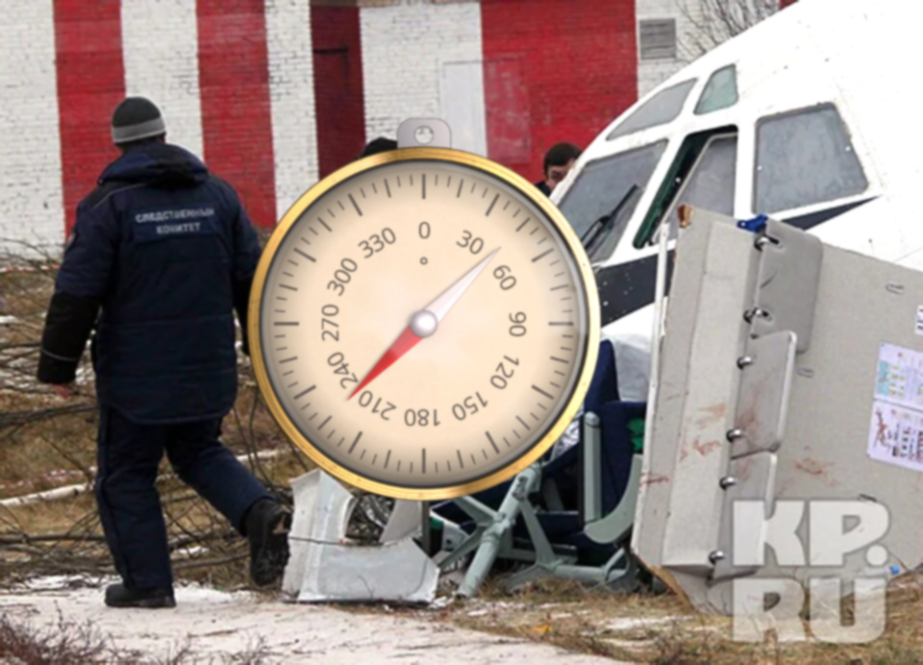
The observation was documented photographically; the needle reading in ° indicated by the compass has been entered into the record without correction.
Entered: 225 °
